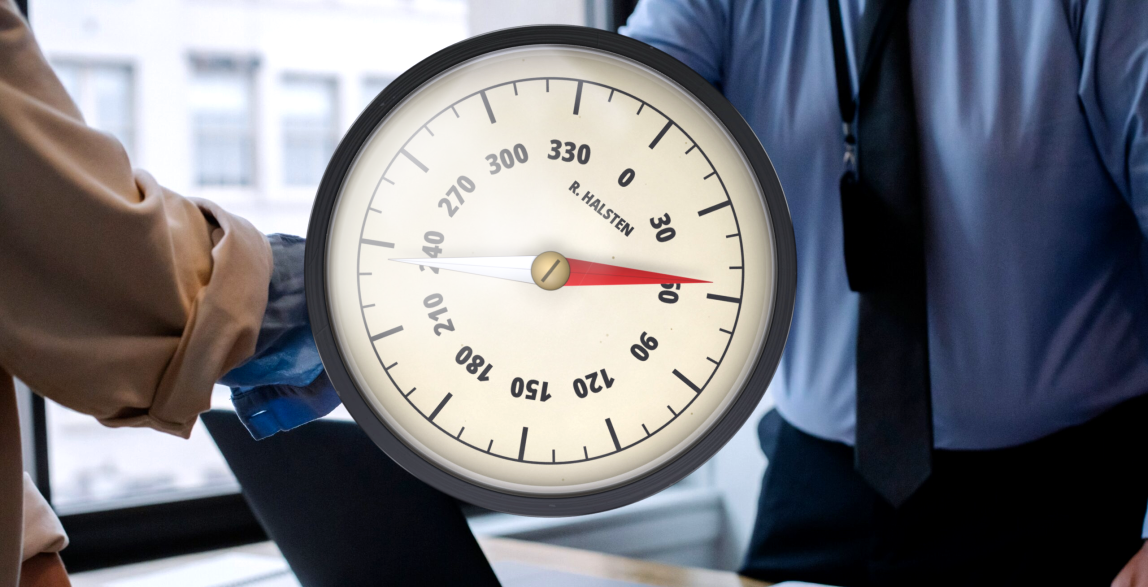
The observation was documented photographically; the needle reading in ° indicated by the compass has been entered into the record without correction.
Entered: 55 °
